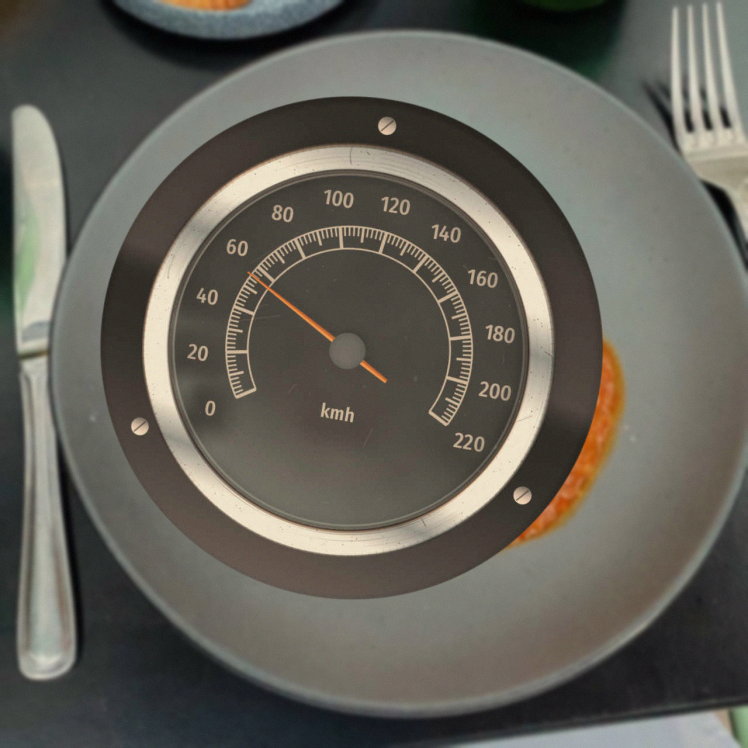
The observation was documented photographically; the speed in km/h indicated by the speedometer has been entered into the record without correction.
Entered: 56 km/h
